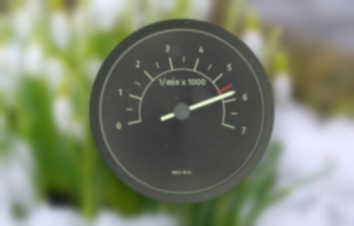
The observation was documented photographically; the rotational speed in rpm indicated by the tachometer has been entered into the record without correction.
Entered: 5750 rpm
